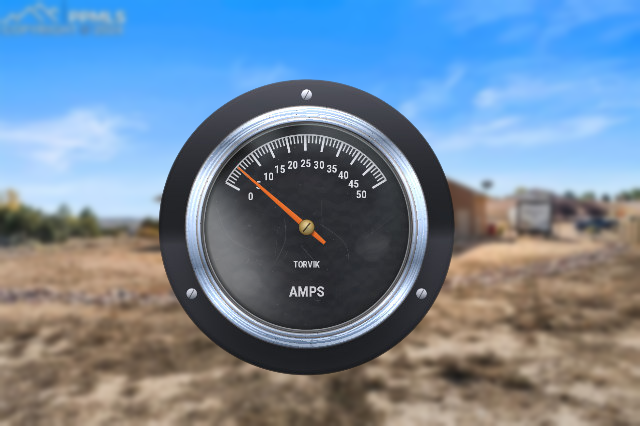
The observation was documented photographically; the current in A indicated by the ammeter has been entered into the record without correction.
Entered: 5 A
